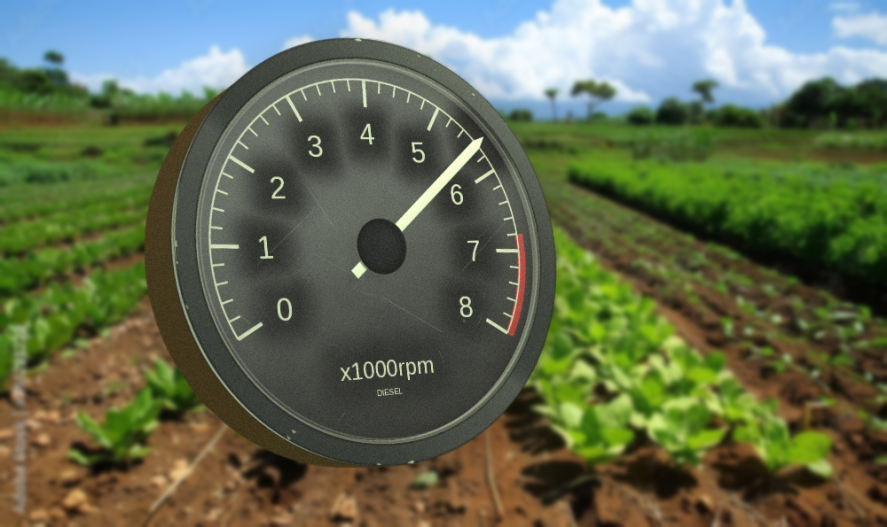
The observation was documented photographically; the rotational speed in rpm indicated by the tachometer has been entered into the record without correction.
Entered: 5600 rpm
